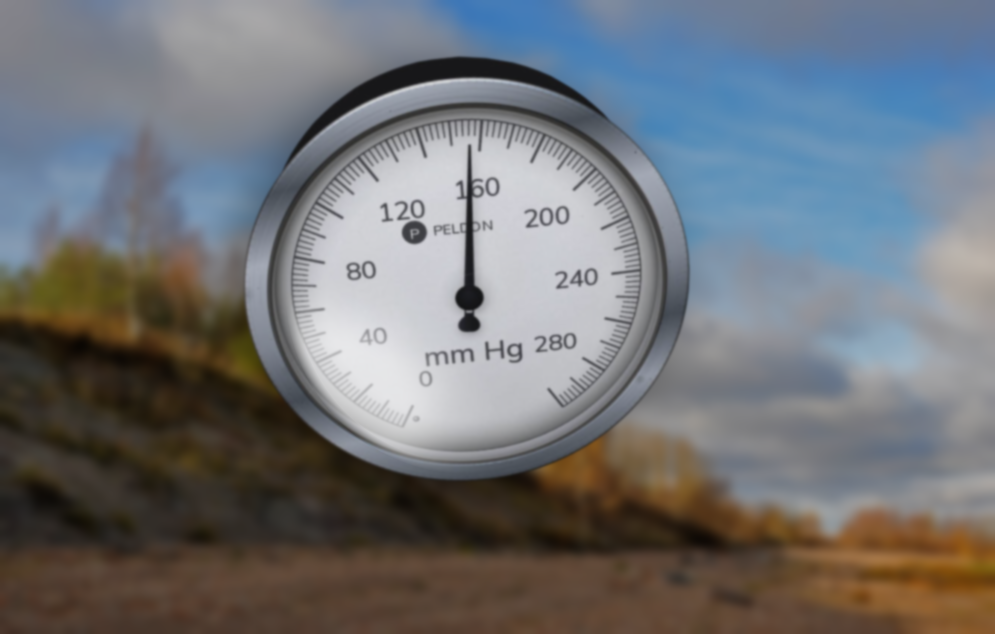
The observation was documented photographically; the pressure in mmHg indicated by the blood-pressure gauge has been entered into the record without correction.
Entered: 156 mmHg
